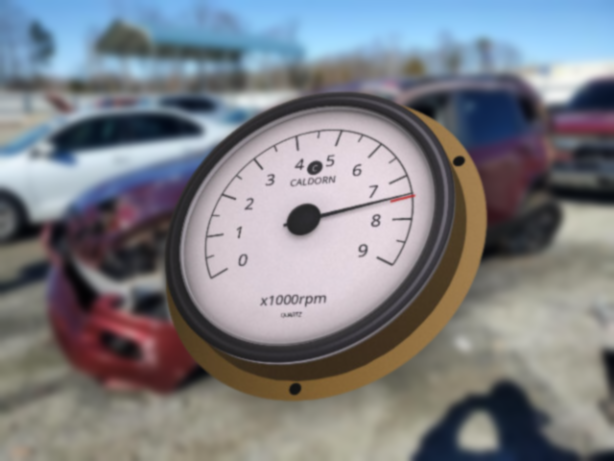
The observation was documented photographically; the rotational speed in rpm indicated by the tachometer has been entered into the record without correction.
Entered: 7500 rpm
